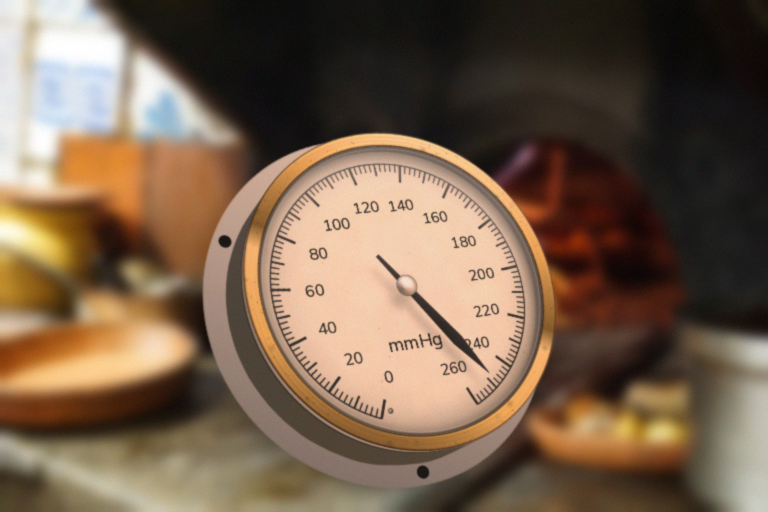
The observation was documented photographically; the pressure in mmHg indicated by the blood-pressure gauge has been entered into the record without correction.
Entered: 250 mmHg
